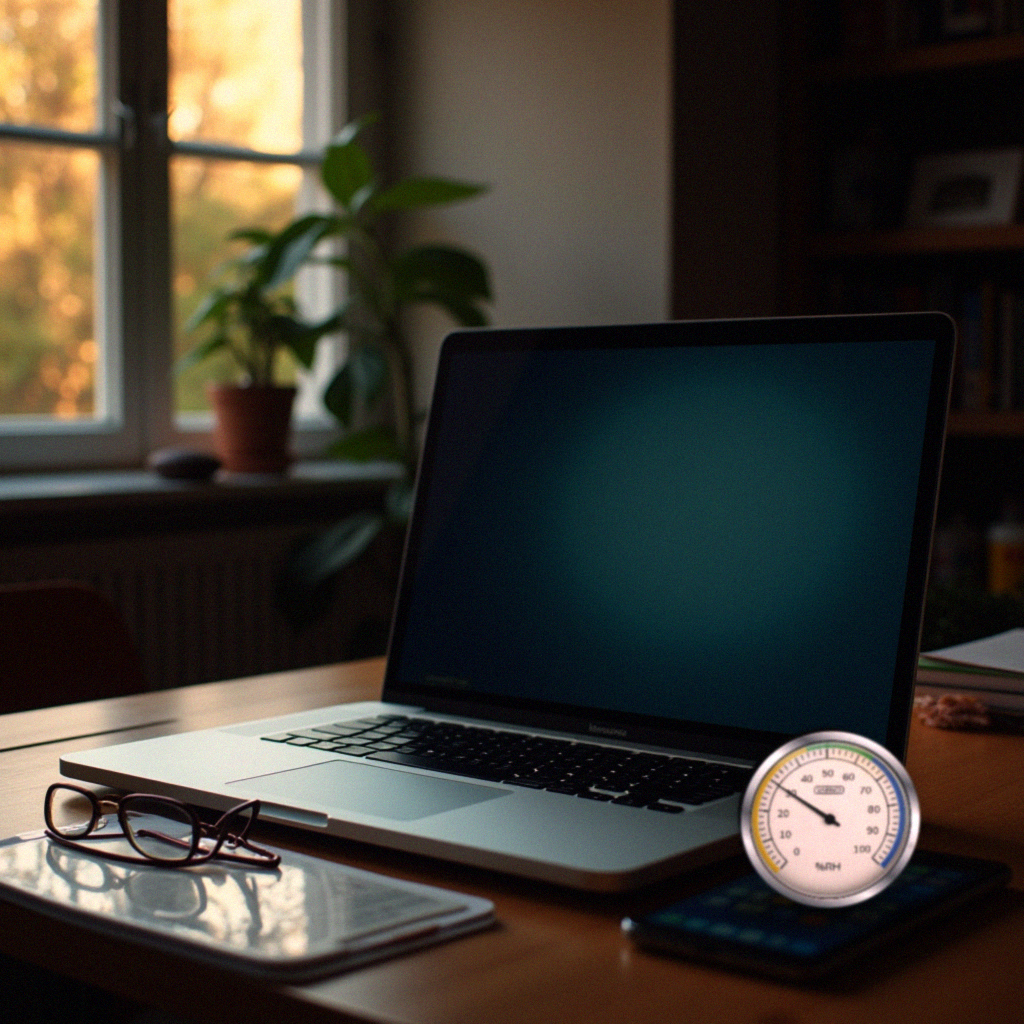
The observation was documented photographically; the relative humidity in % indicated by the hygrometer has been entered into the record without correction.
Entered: 30 %
